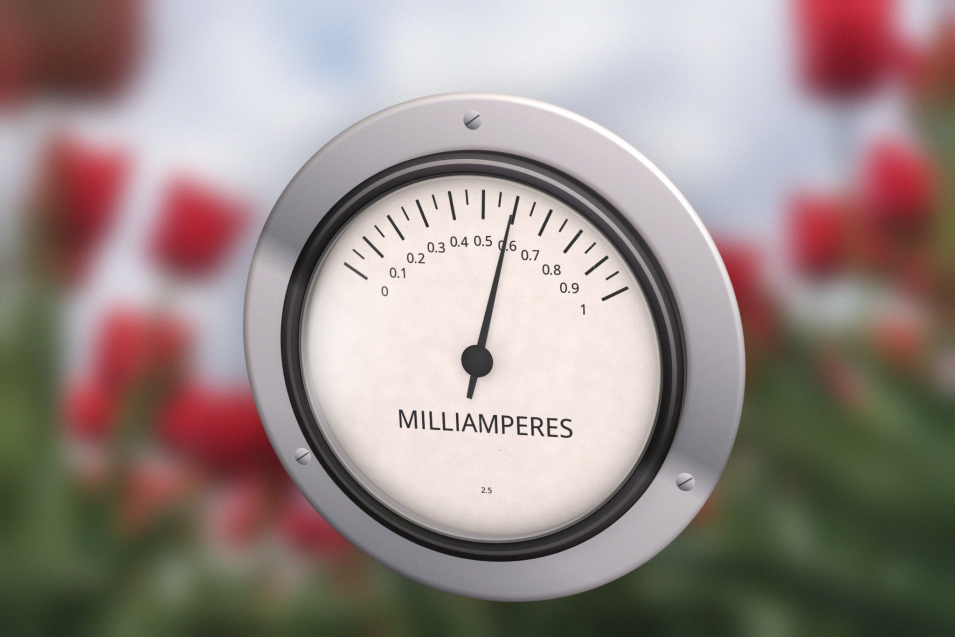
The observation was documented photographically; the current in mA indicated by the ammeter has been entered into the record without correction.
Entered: 0.6 mA
